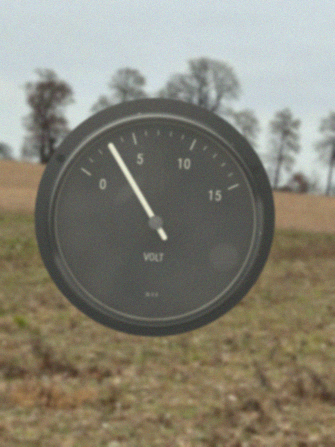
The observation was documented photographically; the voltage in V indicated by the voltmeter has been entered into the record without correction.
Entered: 3 V
